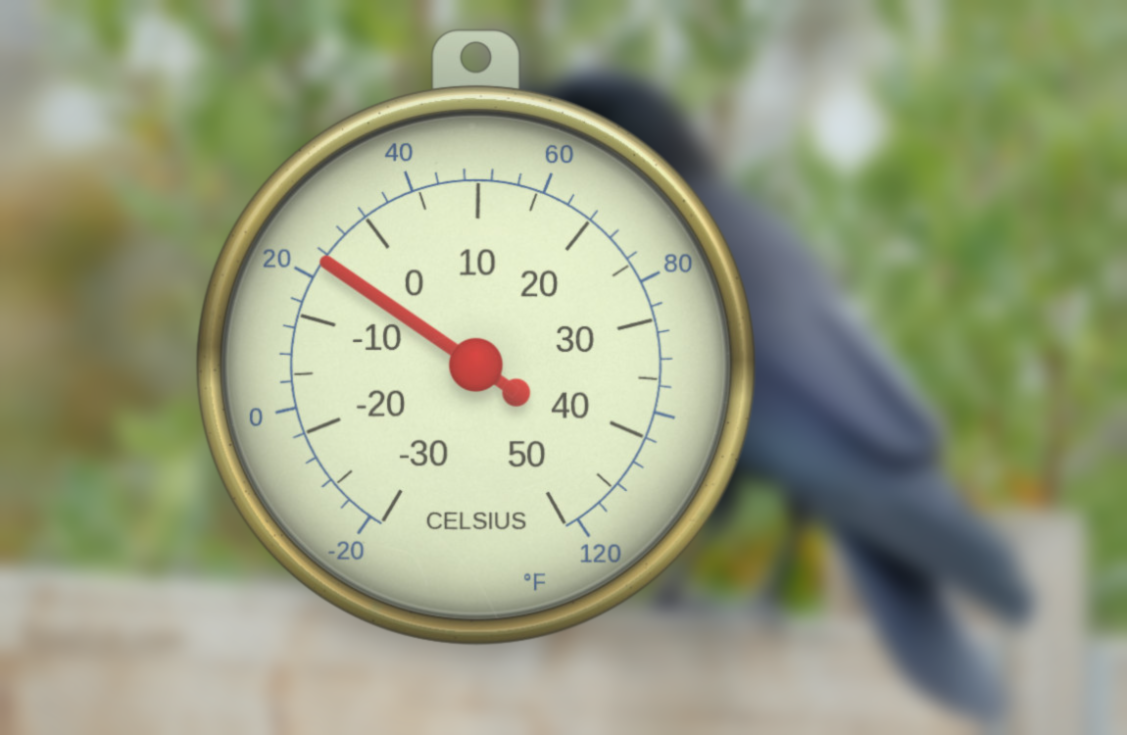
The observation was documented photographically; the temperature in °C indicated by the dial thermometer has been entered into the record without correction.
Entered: -5 °C
